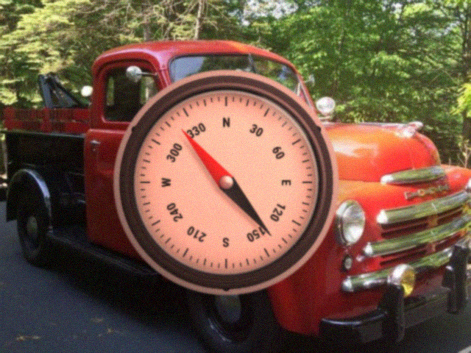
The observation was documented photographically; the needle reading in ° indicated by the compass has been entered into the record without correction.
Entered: 320 °
